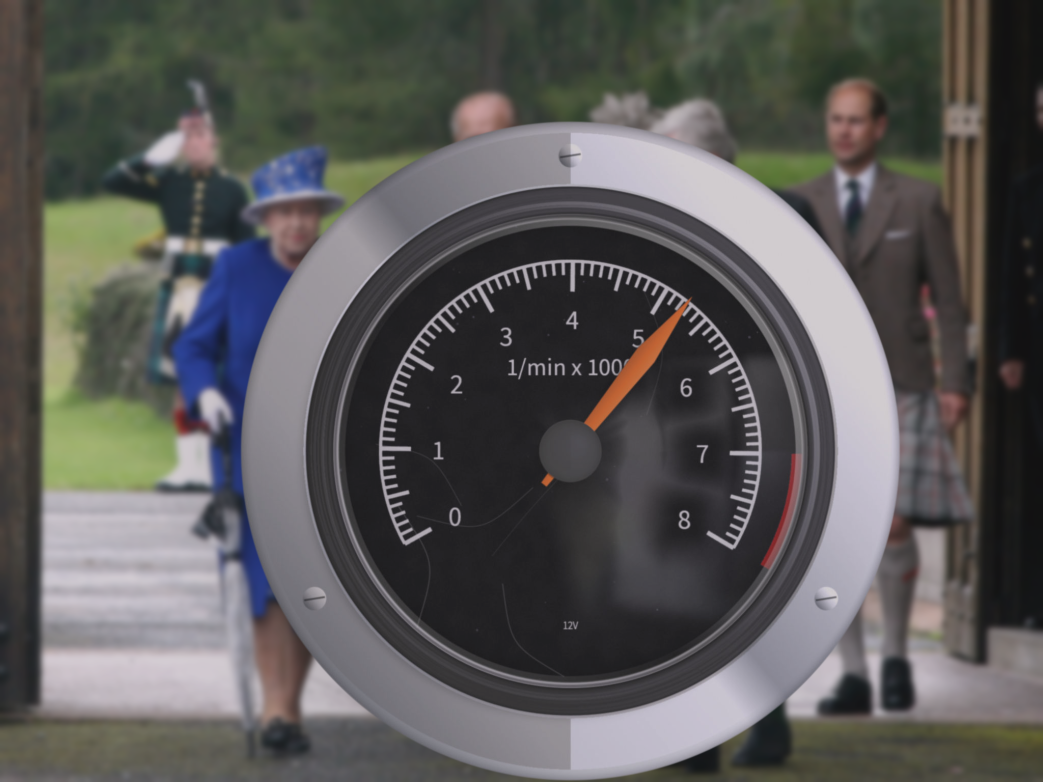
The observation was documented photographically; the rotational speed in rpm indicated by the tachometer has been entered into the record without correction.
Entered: 5250 rpm
